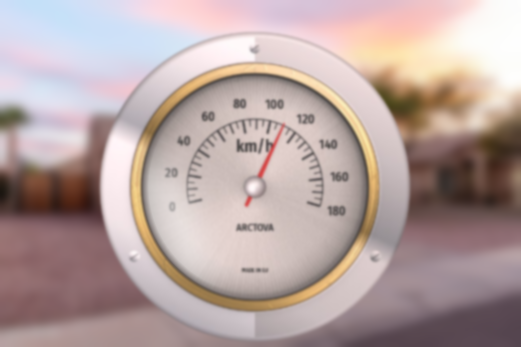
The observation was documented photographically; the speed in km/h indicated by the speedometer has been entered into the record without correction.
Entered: 110 km/h
